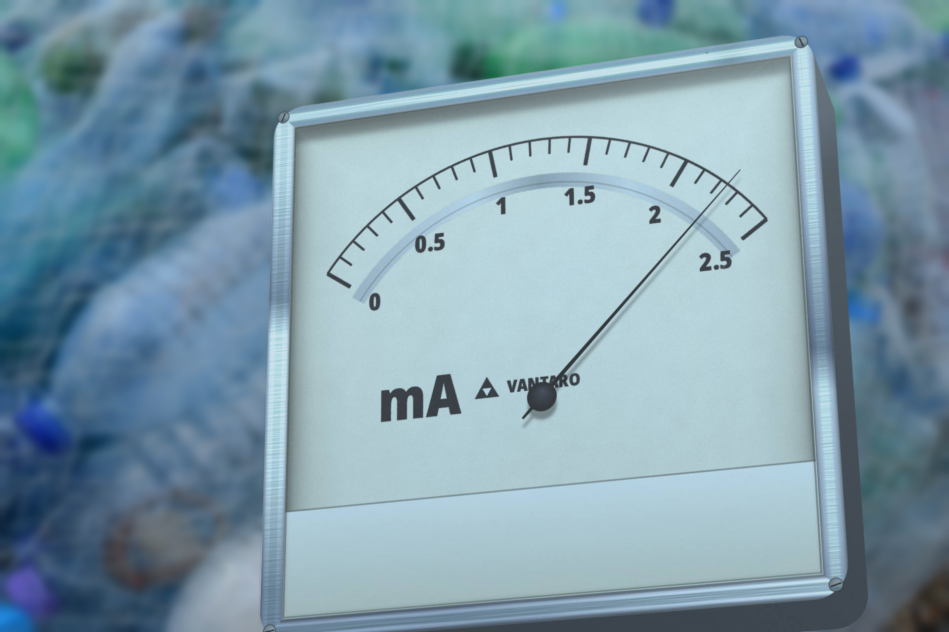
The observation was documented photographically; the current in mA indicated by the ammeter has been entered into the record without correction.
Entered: 2.25 mA
